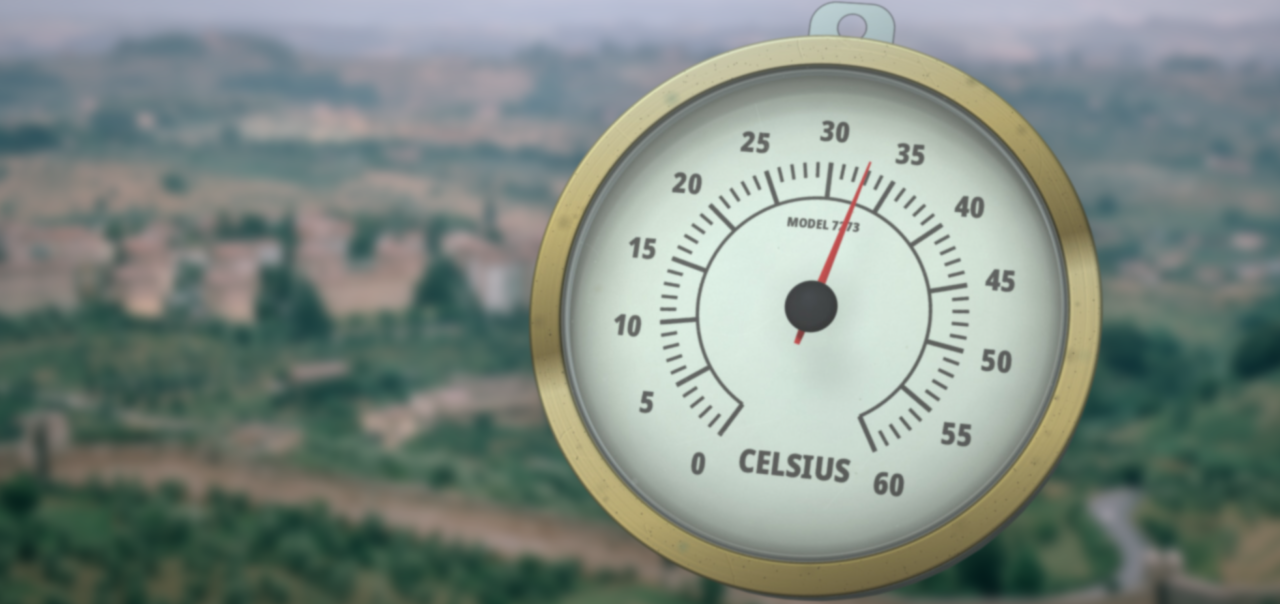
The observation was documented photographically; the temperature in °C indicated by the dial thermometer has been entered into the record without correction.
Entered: 33 °C
